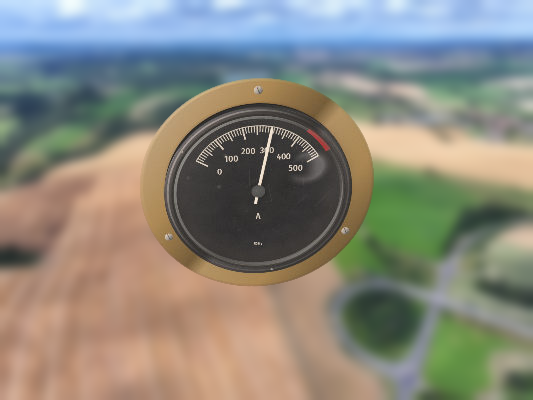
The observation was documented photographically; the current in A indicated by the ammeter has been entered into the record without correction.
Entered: 300 A
